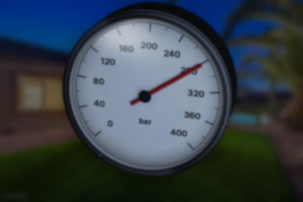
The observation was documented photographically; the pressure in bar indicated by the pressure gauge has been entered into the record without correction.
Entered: 280 bar
